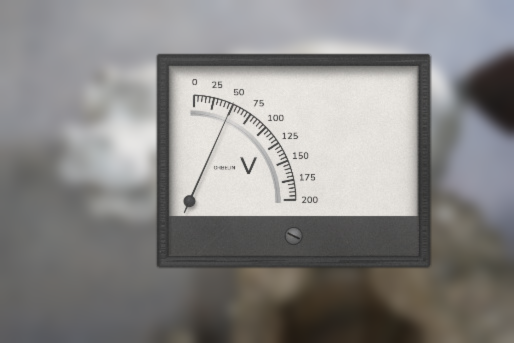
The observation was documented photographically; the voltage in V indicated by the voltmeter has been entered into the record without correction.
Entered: 50 V
